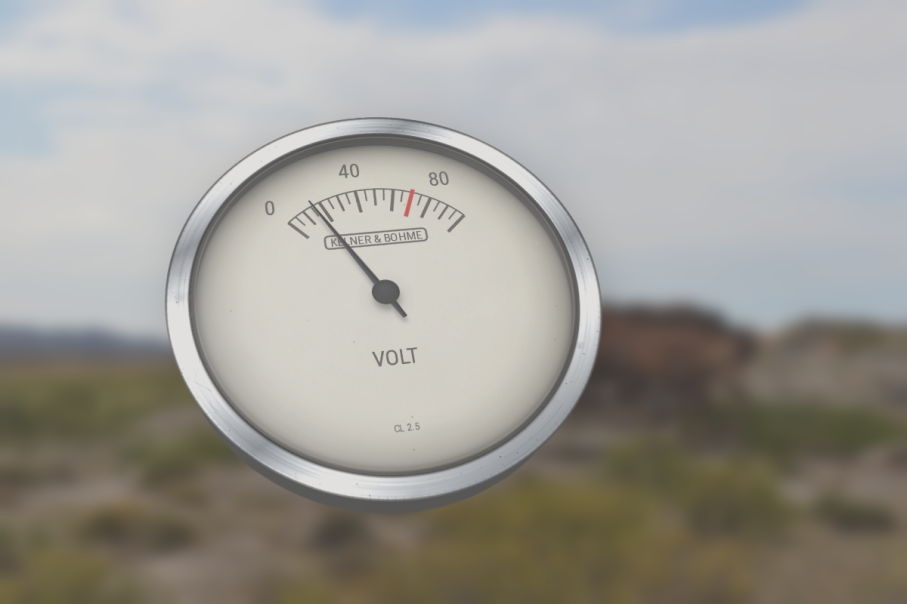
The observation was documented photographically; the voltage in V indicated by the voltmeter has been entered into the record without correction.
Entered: 15 V
